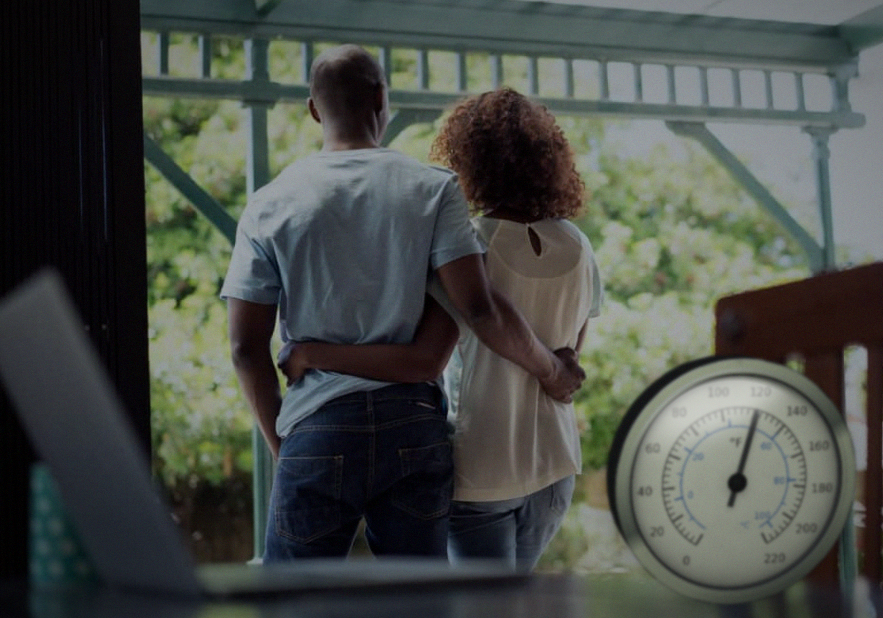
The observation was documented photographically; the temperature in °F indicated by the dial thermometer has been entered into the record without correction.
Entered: 120 °F
